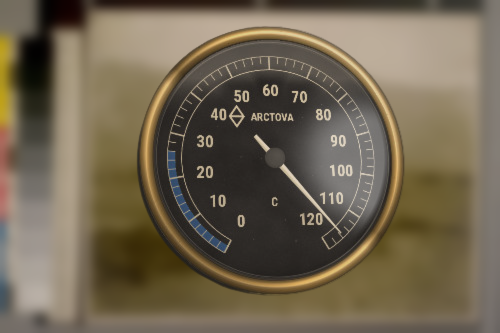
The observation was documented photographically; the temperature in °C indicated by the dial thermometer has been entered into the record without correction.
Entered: 116 °C
